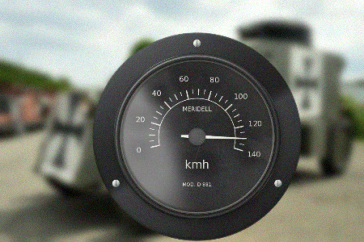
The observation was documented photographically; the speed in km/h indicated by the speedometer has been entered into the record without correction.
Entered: 130 km/h
